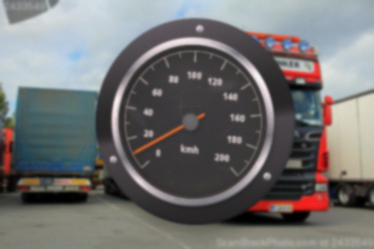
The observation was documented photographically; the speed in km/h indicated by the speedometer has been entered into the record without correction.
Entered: 10 km/h
